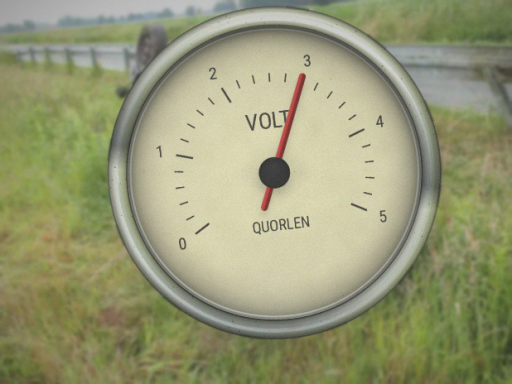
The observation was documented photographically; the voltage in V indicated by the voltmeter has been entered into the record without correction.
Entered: 3 V
